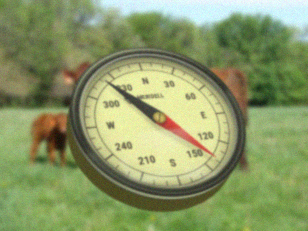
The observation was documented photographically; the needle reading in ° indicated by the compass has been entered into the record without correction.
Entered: 140 °
